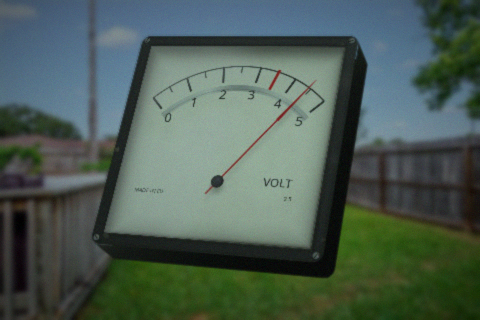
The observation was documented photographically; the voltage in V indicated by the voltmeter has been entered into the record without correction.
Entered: 4.5 V
